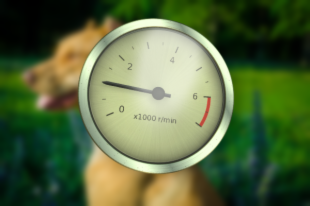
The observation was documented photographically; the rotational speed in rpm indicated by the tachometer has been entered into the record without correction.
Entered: 1000 rpm
